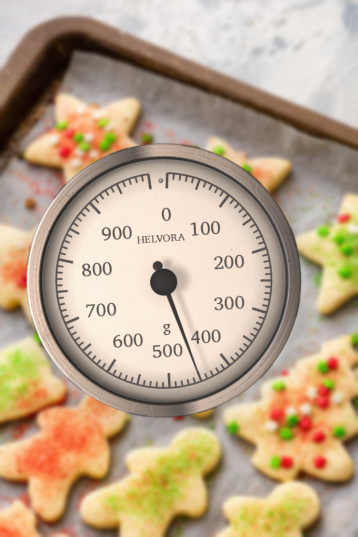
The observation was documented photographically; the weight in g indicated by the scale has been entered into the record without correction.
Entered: 450 g
